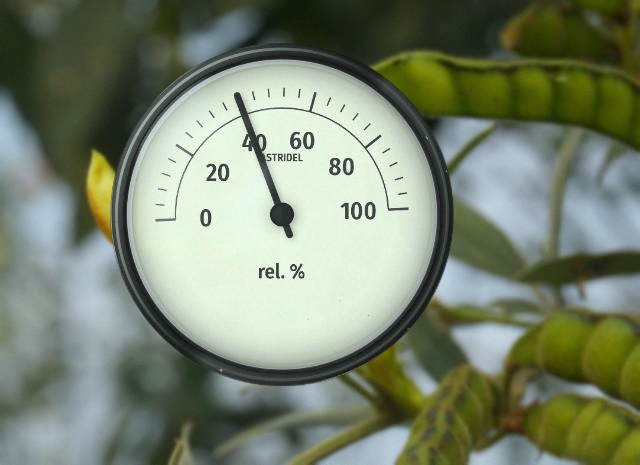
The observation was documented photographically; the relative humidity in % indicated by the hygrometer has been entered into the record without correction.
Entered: 40 %
